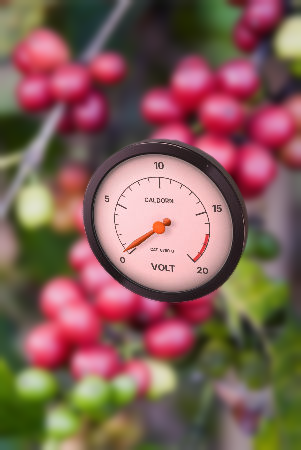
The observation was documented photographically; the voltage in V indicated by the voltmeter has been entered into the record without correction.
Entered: 0.5 V
